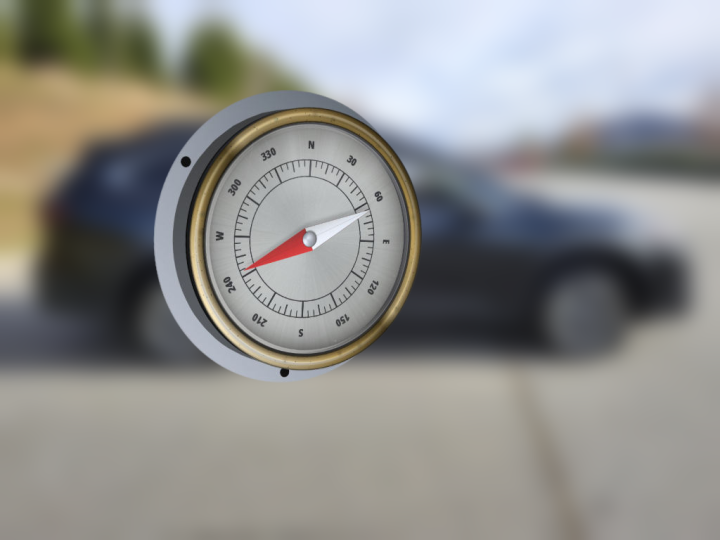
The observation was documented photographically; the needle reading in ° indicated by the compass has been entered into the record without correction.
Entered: 245 °
